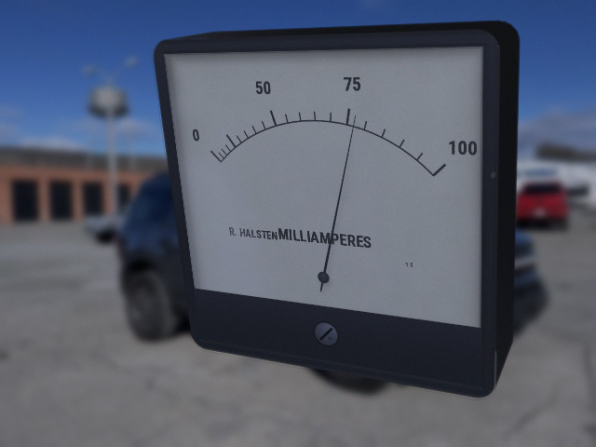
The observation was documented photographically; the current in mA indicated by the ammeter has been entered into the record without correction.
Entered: 77.5 mA
